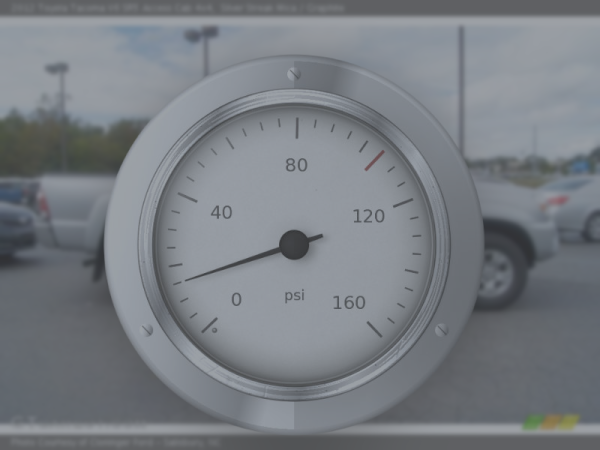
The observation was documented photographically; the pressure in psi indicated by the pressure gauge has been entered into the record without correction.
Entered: 15 psi
